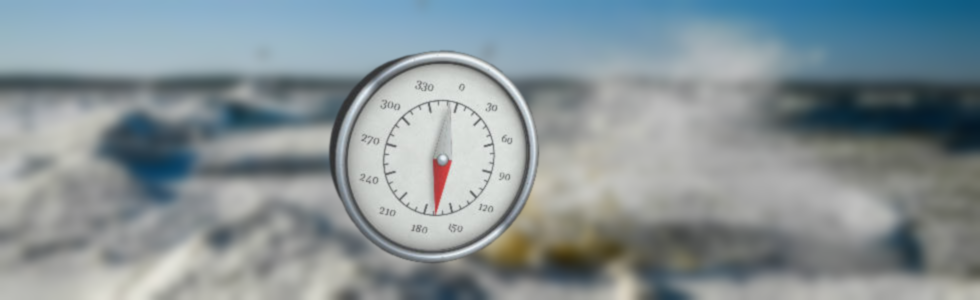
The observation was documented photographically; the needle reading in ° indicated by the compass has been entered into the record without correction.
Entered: 170 °
